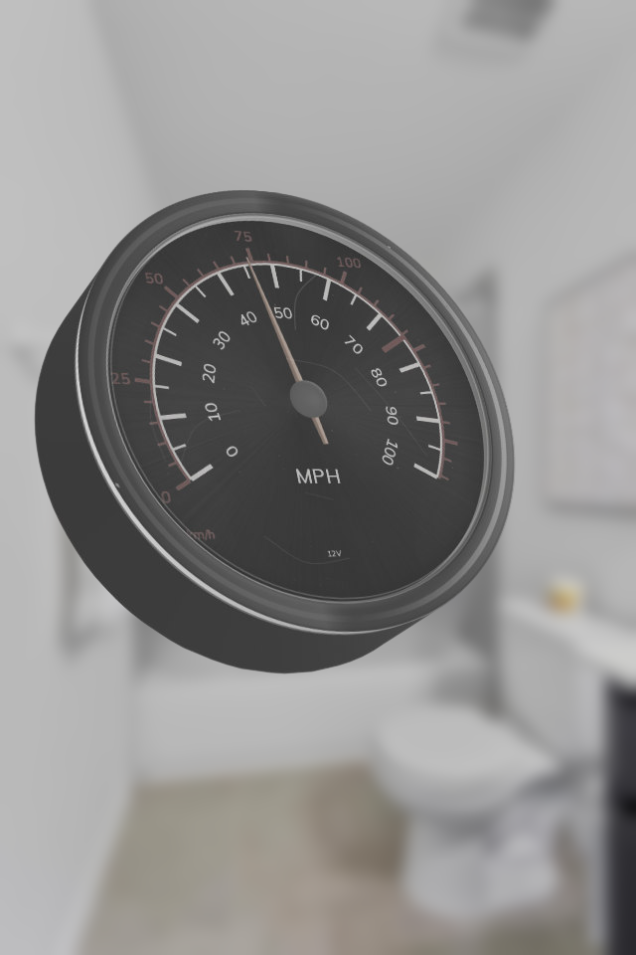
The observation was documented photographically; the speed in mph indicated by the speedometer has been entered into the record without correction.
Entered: 45 mph
